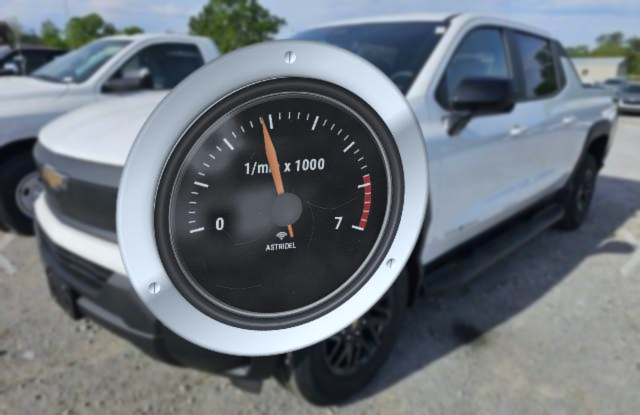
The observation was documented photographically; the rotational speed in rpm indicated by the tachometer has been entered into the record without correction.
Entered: 2800 rpm
